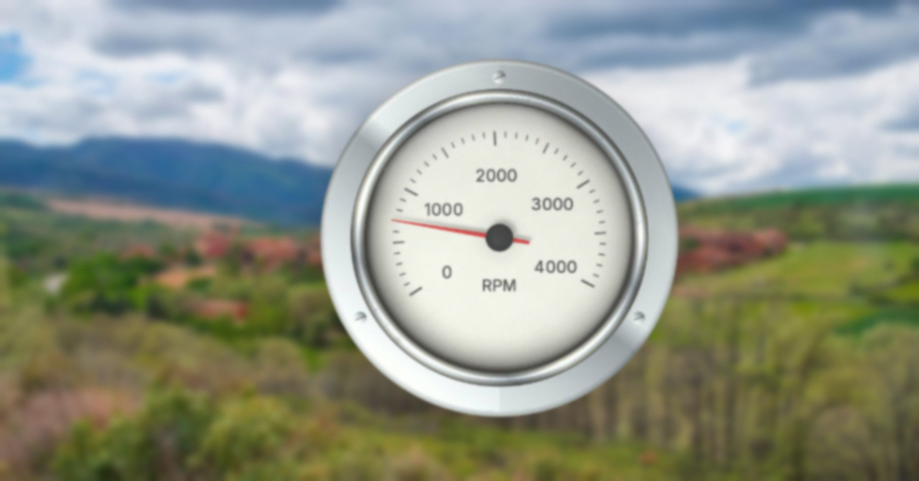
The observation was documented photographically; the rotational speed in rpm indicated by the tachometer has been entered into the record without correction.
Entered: 700 rpm
